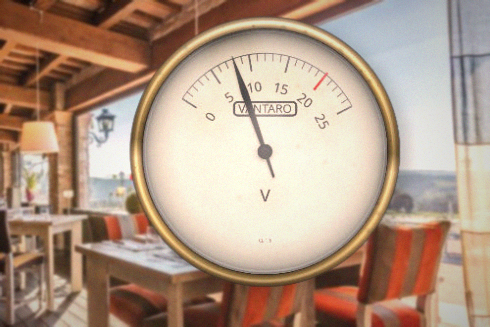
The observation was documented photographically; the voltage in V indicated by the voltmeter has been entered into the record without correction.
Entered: 8 V
